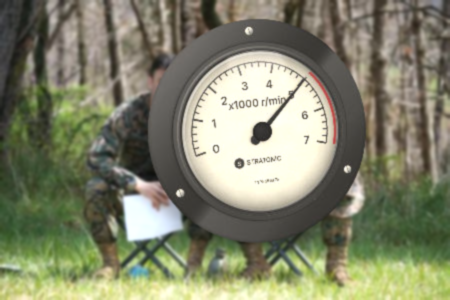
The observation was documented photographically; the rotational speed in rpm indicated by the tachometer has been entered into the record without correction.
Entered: 5000 rpm
